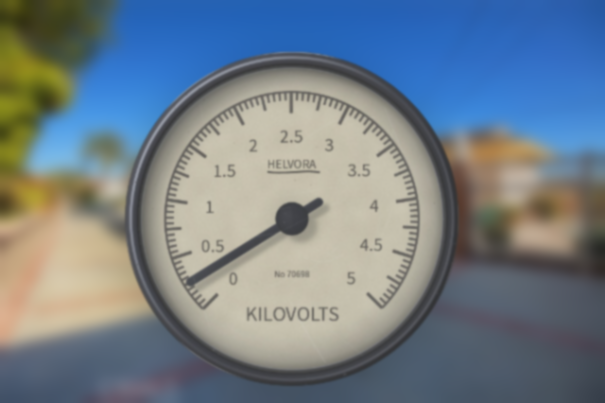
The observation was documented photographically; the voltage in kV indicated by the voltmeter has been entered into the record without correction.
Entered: 0.25 kV
